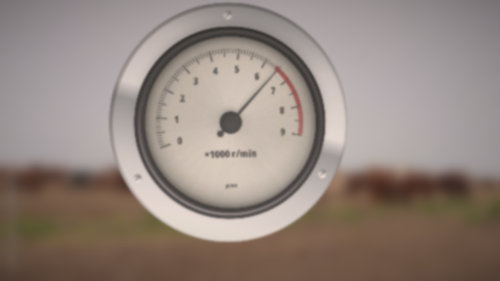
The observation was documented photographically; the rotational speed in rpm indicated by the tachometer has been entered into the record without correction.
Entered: 6500 rpm
